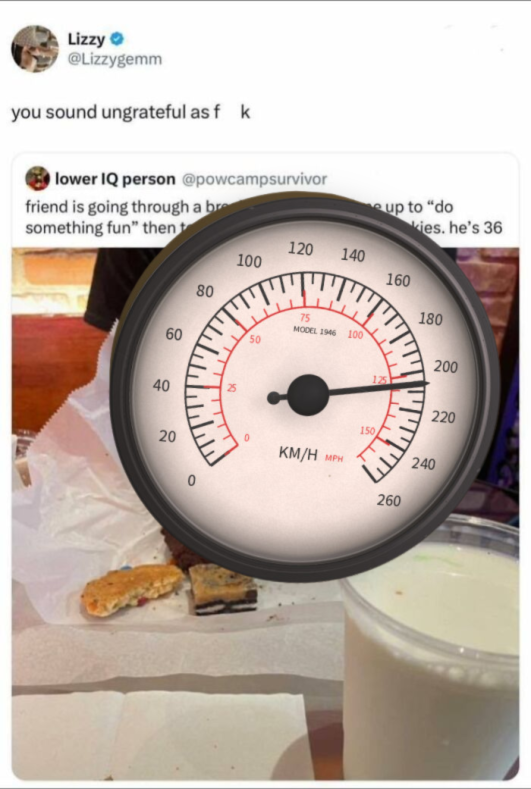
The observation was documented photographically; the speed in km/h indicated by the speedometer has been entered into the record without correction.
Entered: 205 km/h
